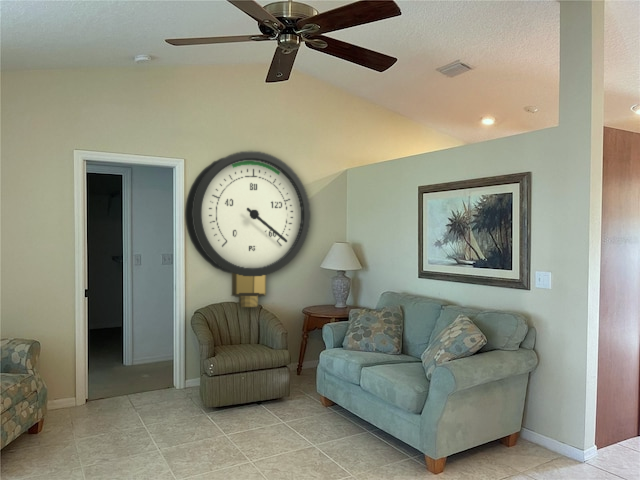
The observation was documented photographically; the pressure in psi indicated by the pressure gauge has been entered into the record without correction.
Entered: 155 psi
